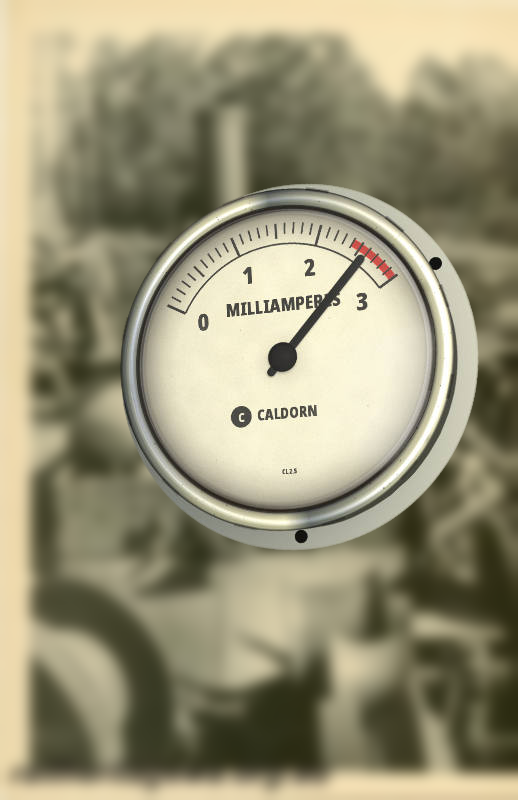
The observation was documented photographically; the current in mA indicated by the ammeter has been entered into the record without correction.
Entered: 2.6 mA
